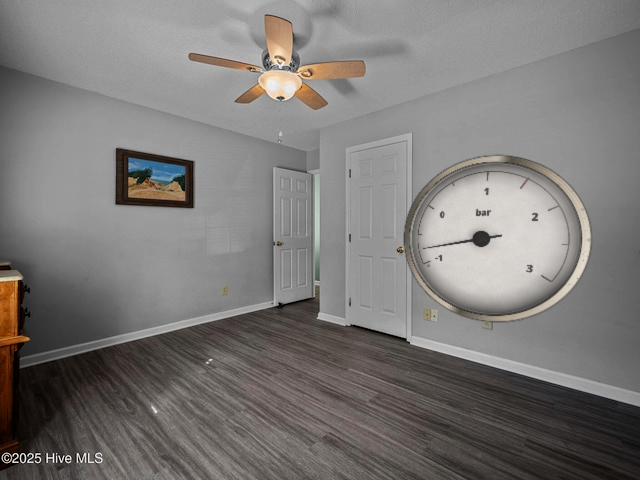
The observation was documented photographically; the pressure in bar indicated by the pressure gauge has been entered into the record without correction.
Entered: -0.75 bar
